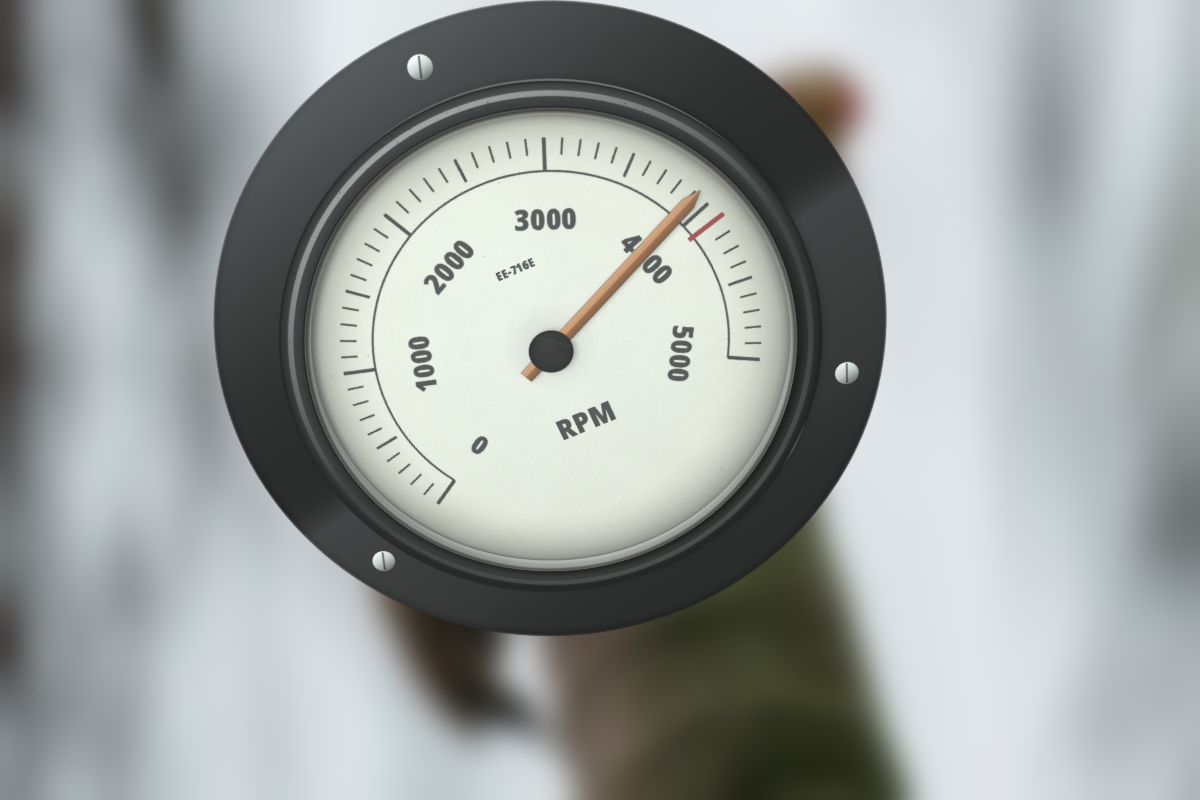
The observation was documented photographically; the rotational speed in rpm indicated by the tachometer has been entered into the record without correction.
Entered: 3900 rpm
